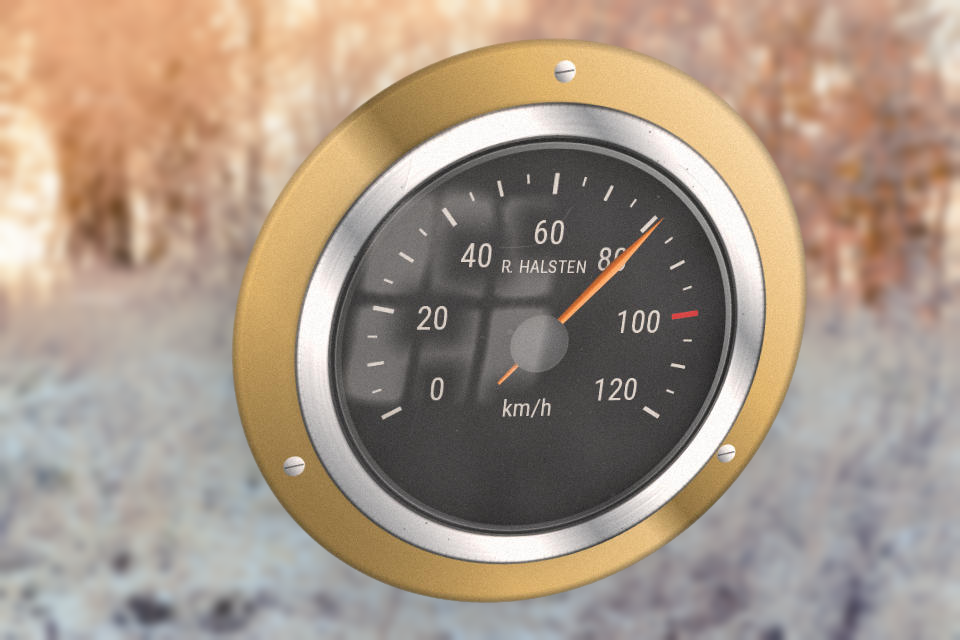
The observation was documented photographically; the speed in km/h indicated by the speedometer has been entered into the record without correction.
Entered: 80 km/h
